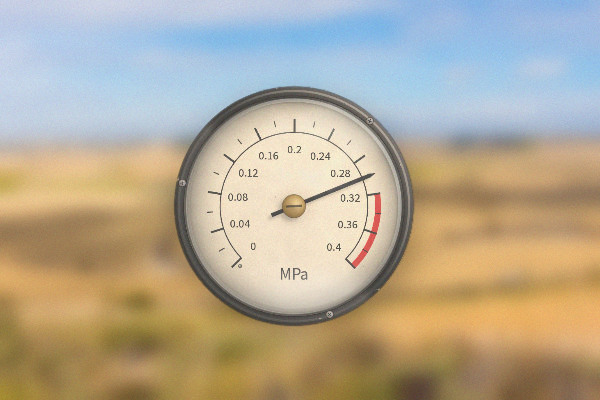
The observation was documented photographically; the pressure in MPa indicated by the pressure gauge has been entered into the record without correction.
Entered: 0.3 MPa
